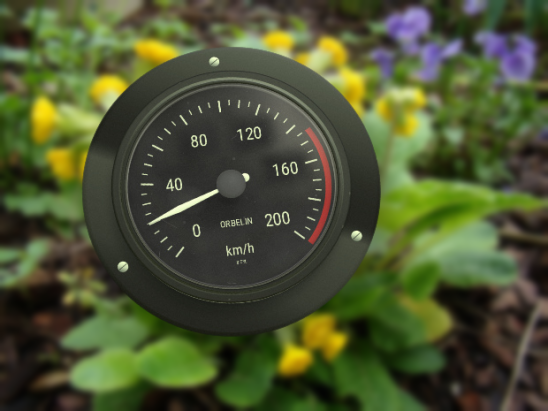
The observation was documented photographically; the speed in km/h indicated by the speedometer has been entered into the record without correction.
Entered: 20 km/h
